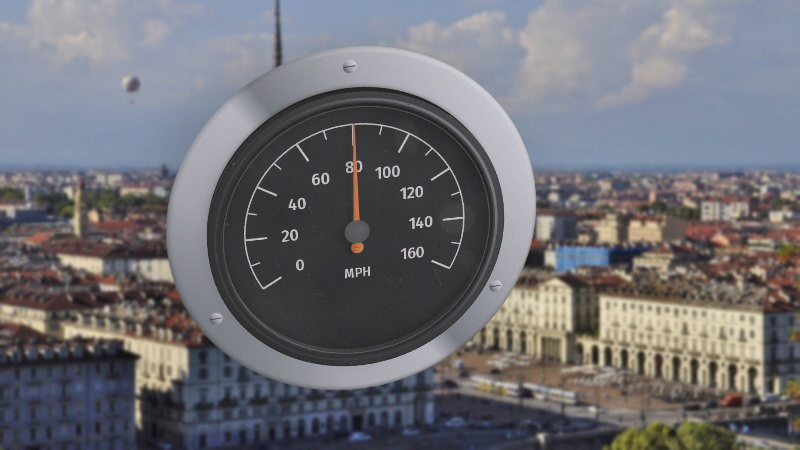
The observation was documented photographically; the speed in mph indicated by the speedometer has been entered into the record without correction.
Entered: 80 mph
